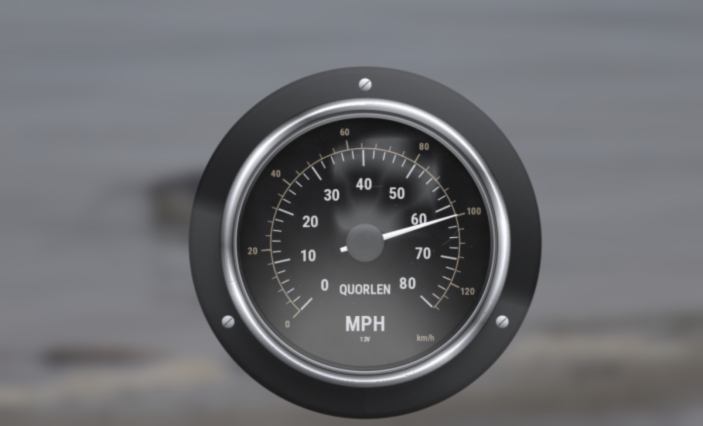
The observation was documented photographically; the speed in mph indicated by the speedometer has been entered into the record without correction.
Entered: 62 mph
